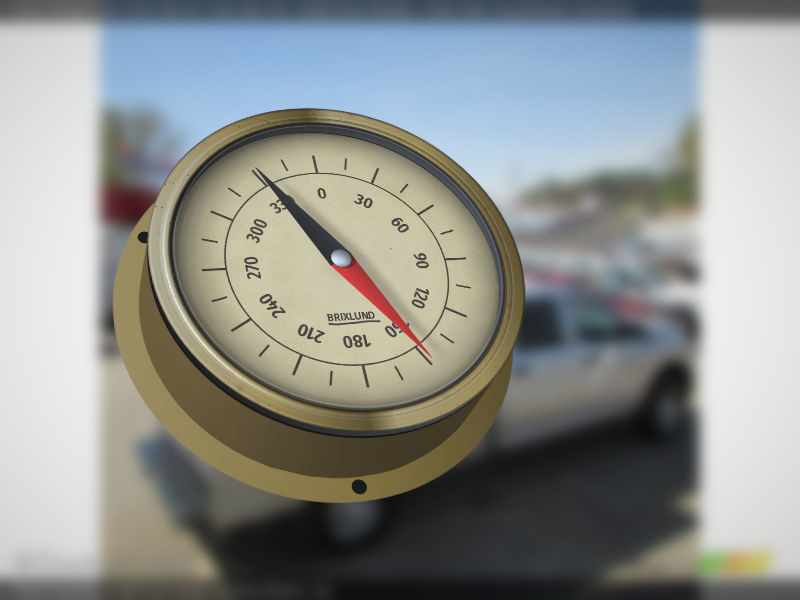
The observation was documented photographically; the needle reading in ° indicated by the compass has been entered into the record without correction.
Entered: 150 °
